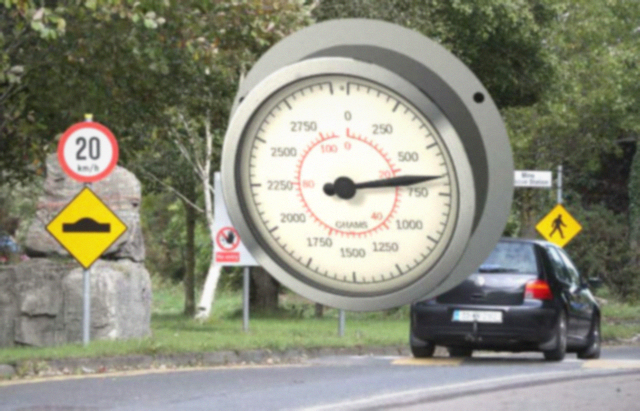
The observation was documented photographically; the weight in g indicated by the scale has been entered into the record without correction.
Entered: 650 g
